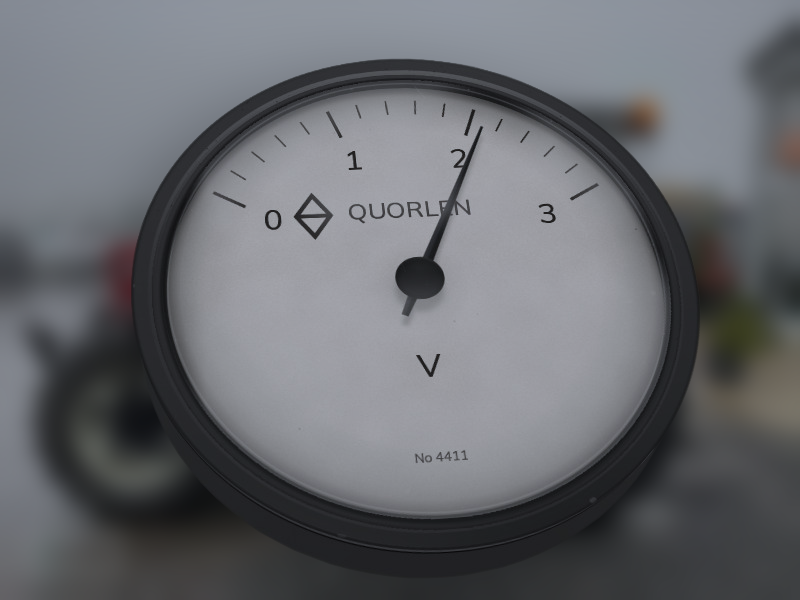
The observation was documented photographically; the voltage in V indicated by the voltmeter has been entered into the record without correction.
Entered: 2.1 V
